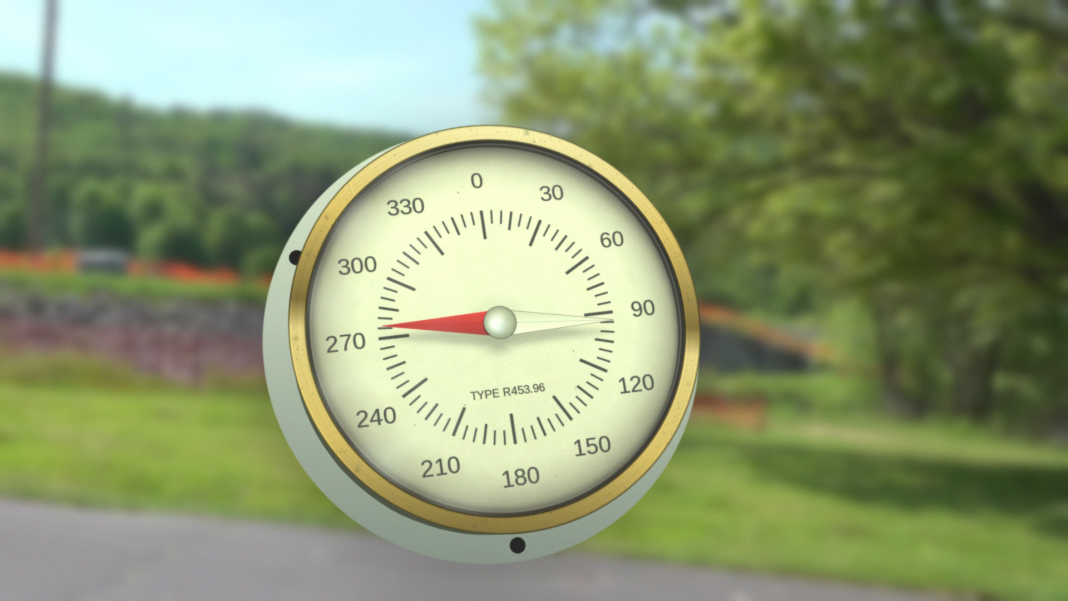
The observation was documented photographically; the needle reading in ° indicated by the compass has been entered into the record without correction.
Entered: 275 °
